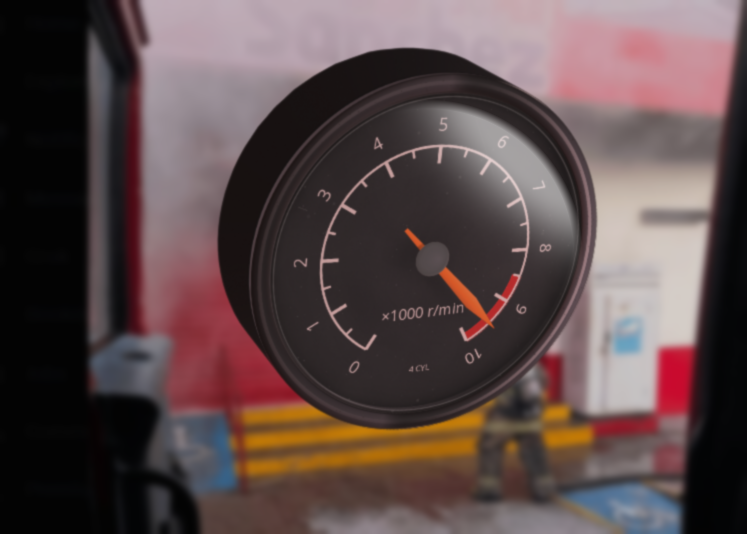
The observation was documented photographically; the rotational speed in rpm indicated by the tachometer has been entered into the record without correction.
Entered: 9500 rpm
